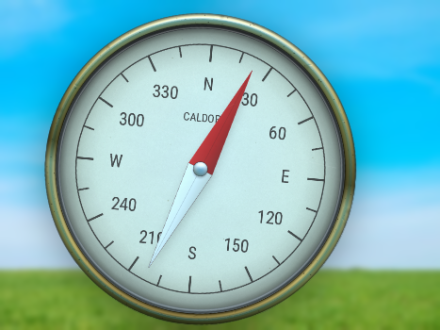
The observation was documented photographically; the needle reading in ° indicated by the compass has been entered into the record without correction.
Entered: 22.5 °
